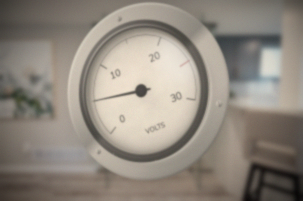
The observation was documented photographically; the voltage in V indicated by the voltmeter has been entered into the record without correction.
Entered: 5 V
